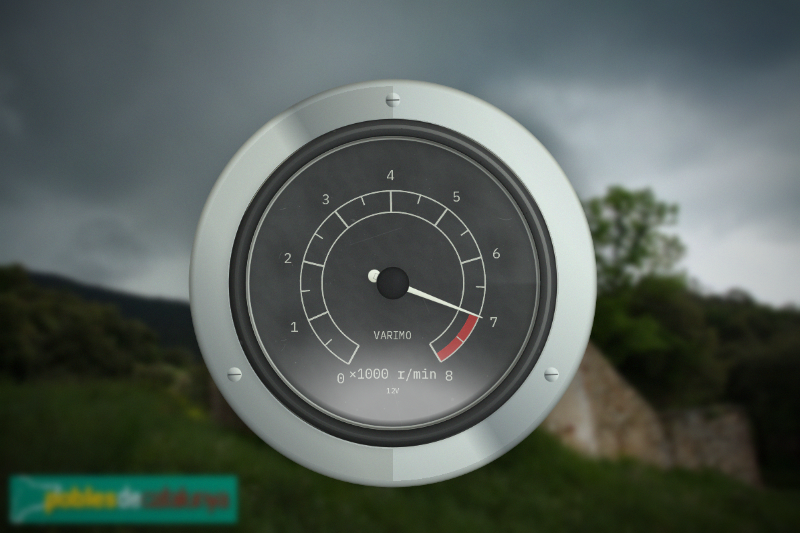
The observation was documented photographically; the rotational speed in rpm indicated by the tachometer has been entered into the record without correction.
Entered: 7000 rpm
